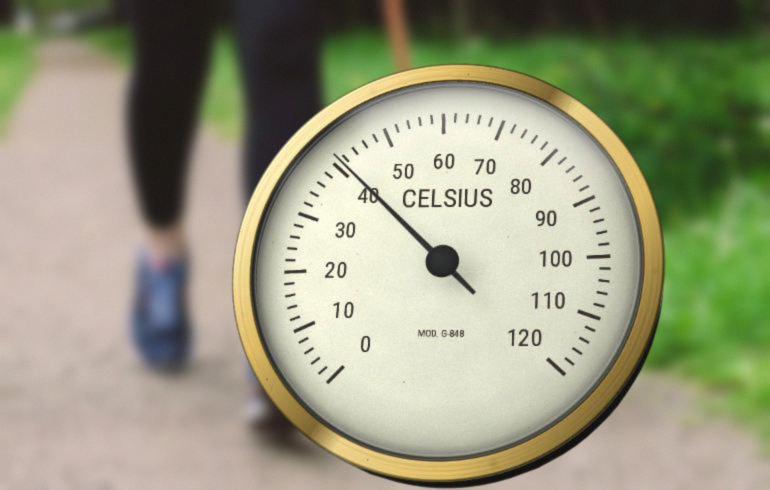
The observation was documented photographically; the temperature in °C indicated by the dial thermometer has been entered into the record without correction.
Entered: 41 °C
